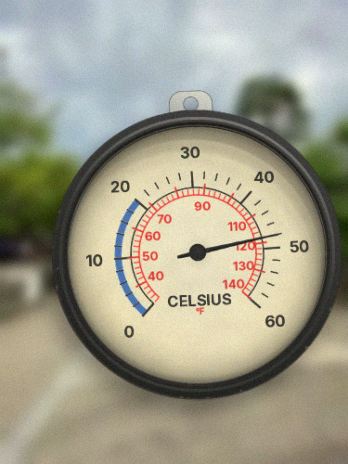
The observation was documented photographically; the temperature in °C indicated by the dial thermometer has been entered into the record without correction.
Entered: 48 °C
